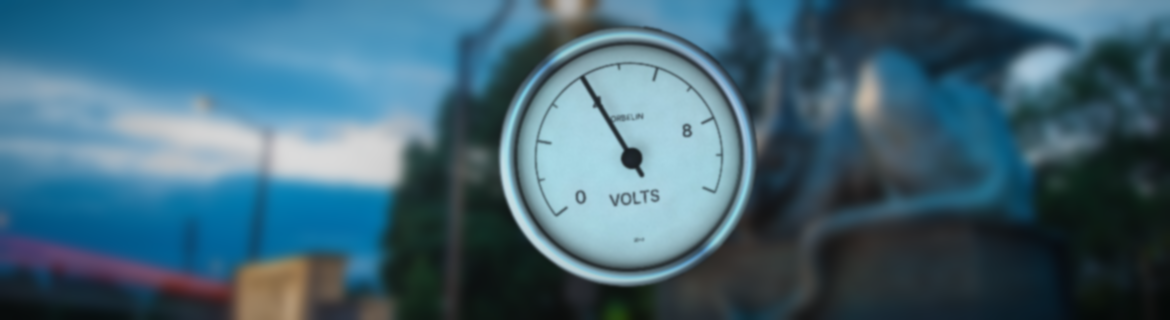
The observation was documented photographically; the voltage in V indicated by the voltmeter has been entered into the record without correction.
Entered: 4 V
